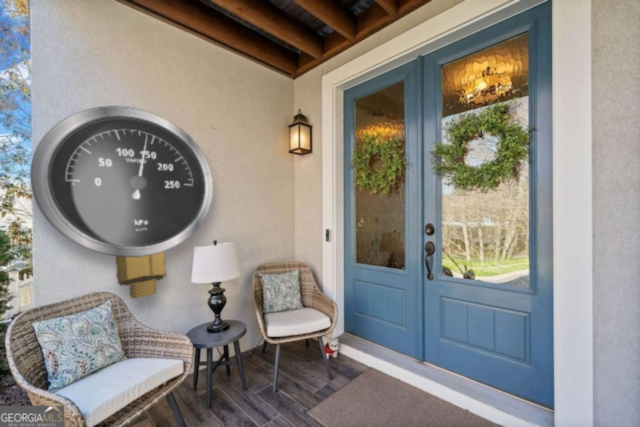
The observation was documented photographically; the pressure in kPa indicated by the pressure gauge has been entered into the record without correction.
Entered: 140 kPa
